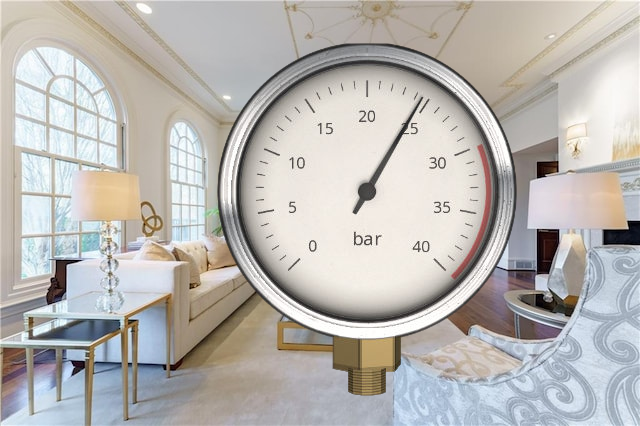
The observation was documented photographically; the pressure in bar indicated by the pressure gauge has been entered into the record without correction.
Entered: 24.5 bar
